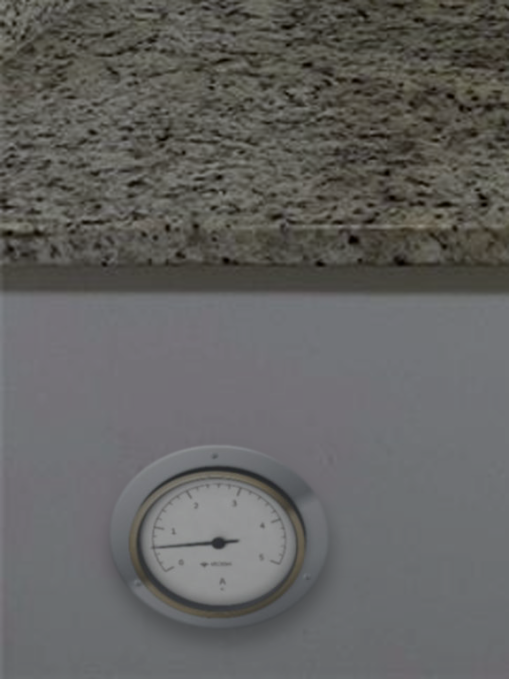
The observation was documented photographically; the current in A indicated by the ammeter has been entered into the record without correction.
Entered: 0.6 A
